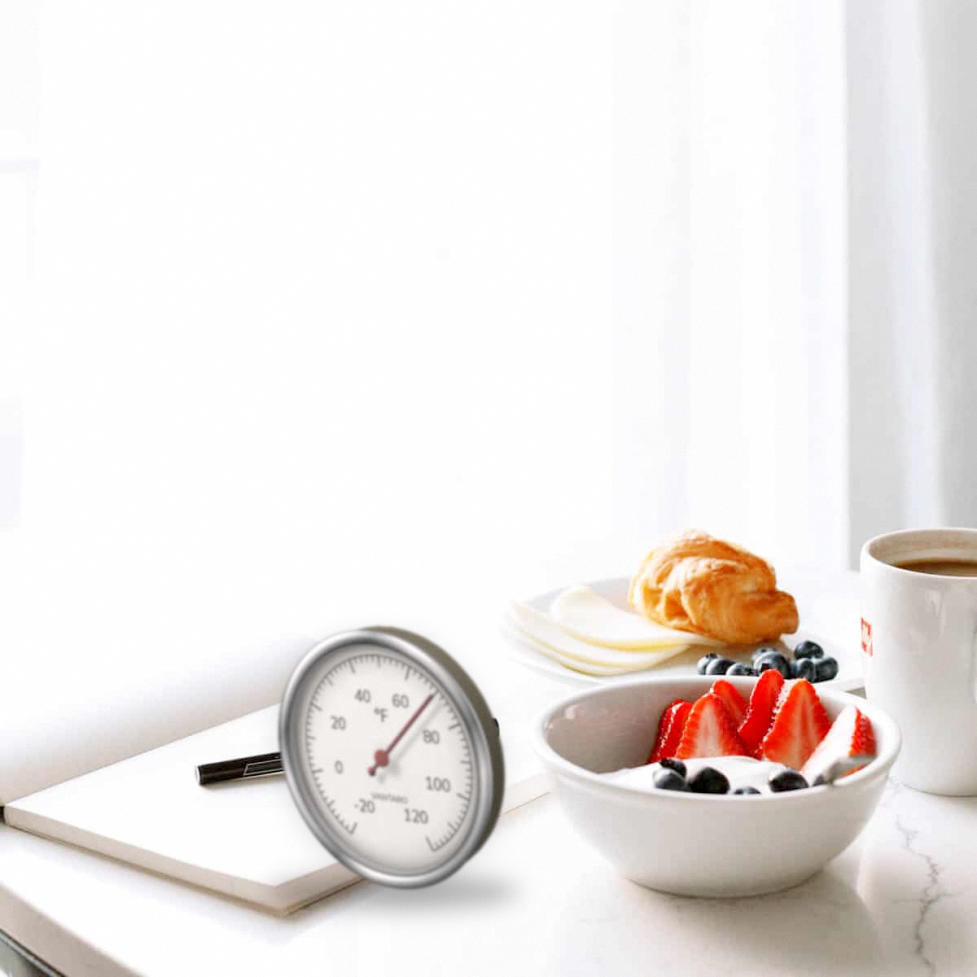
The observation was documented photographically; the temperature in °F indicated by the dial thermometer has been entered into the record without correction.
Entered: 70 °F
